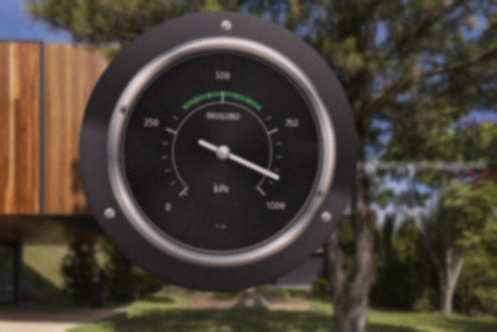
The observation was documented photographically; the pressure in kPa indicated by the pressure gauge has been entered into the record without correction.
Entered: 925 kPa
